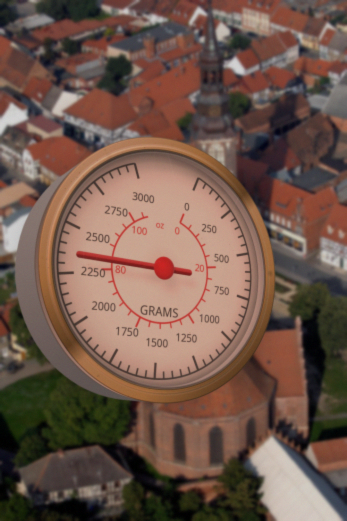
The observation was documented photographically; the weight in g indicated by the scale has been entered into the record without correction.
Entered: 2350 g
